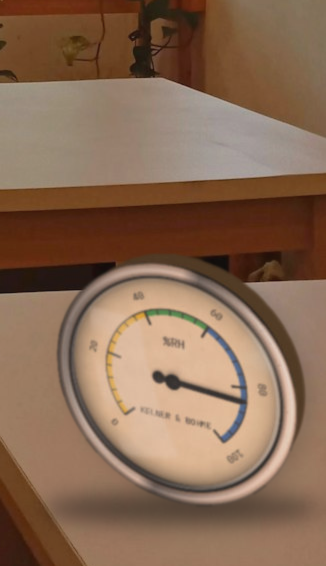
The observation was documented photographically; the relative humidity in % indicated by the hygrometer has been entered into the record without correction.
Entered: 84 %
